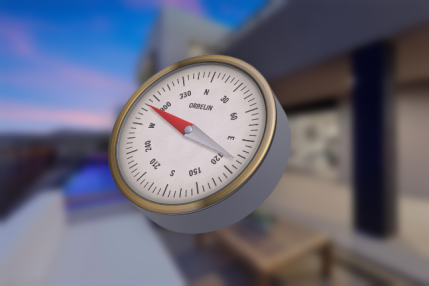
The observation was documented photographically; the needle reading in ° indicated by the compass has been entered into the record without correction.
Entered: 290 °
